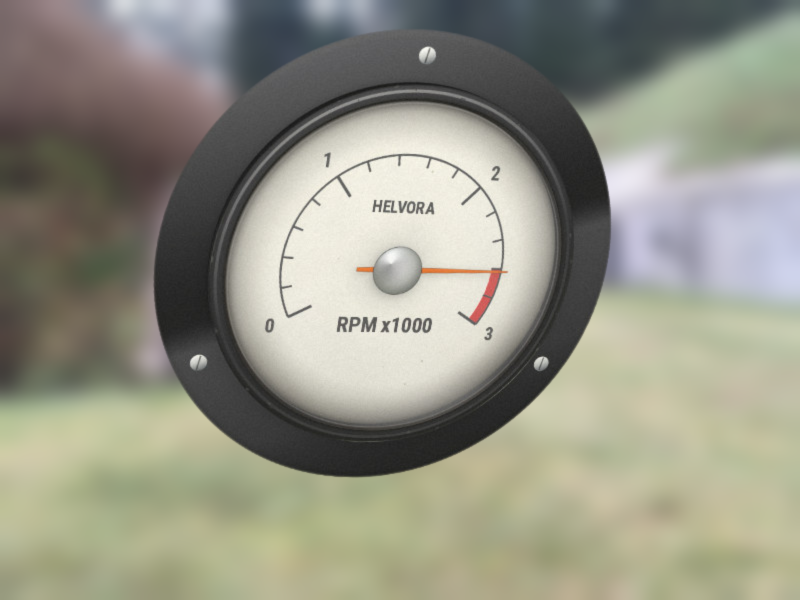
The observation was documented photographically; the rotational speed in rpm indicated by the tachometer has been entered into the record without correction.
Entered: 2600 rpm
